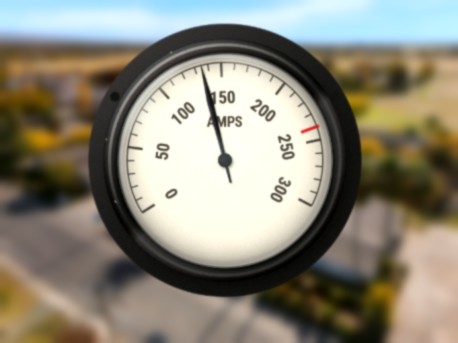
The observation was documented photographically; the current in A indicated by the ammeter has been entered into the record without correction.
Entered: 135 A
